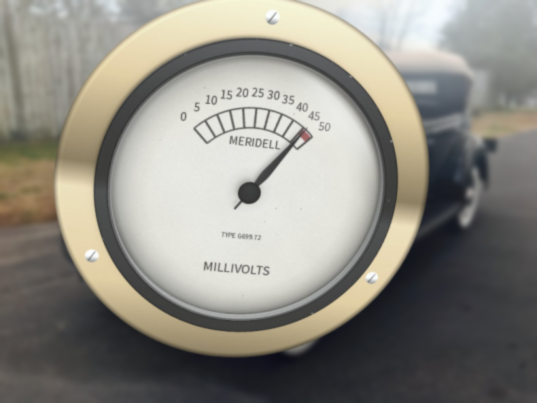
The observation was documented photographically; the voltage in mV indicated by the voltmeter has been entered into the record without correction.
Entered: 45 mV
